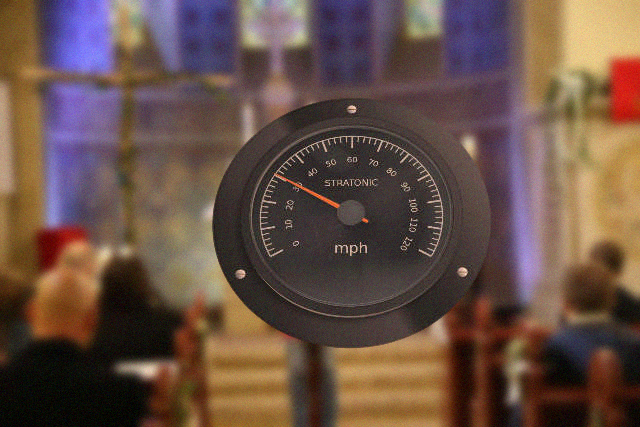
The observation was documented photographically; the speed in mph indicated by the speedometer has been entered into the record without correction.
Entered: 30 mph
